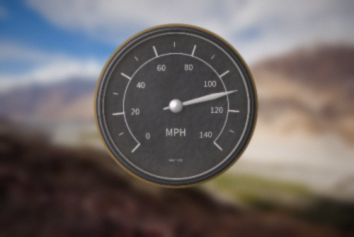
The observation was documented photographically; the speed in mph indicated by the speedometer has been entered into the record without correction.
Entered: 110 mph
